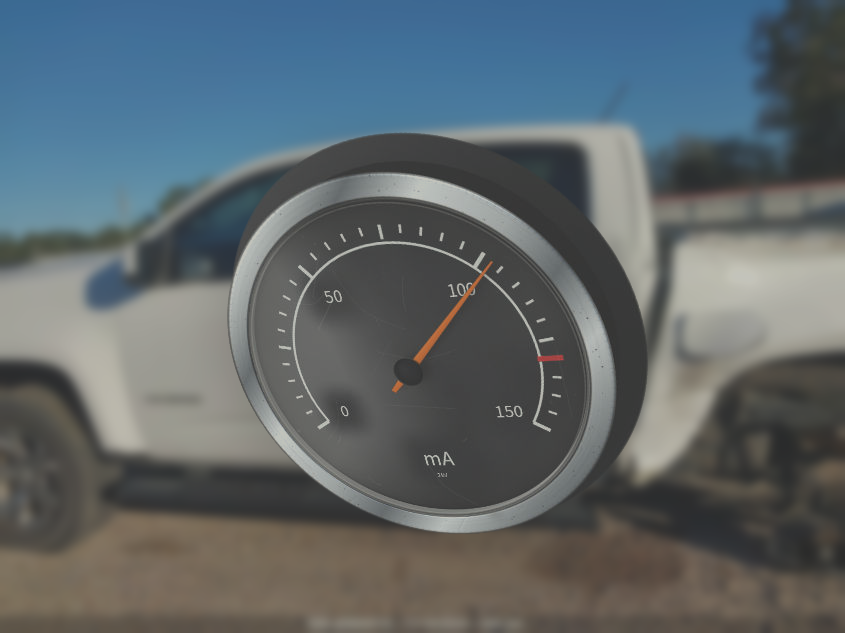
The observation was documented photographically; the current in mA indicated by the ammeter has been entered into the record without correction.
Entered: 102.5 mA
